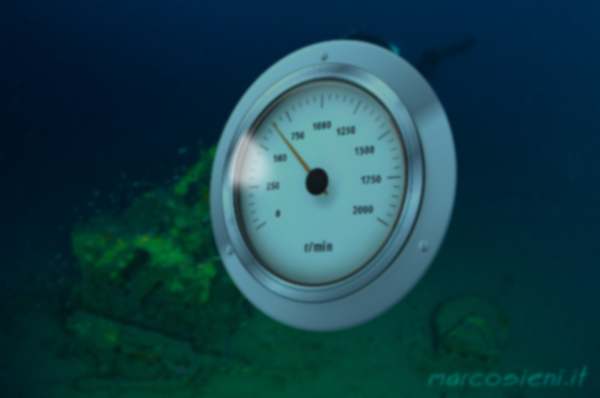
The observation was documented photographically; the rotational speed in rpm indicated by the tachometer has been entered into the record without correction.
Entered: 650 rpm
